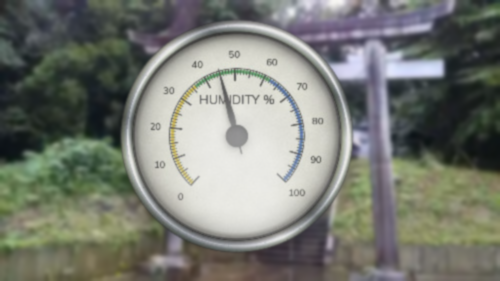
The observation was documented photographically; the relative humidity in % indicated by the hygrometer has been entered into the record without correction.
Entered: 45 %
